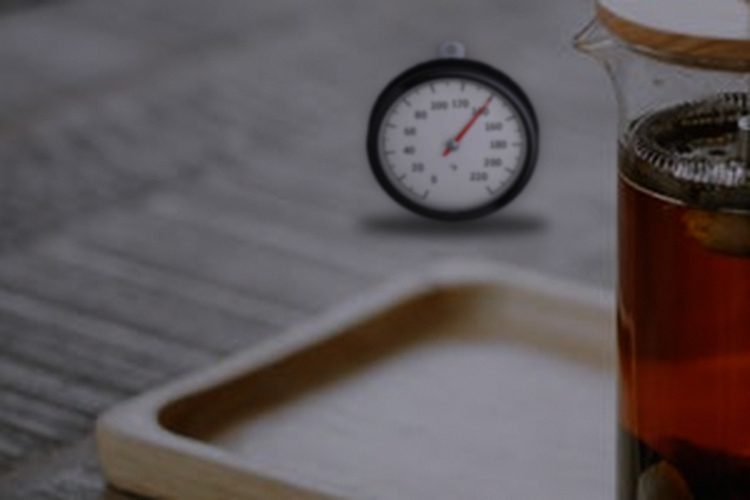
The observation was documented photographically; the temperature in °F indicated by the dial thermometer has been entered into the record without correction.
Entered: 140 °F
